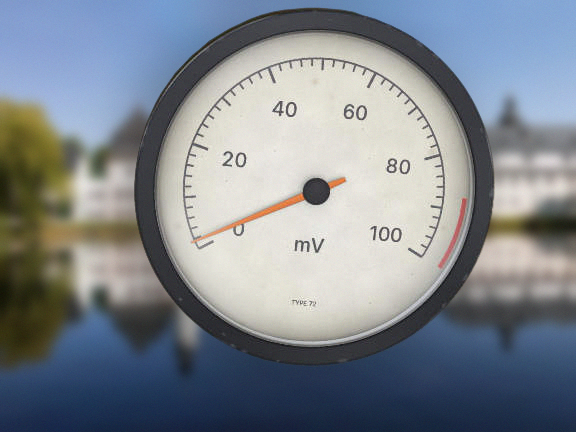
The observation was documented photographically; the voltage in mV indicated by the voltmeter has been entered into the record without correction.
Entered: 2 mV
